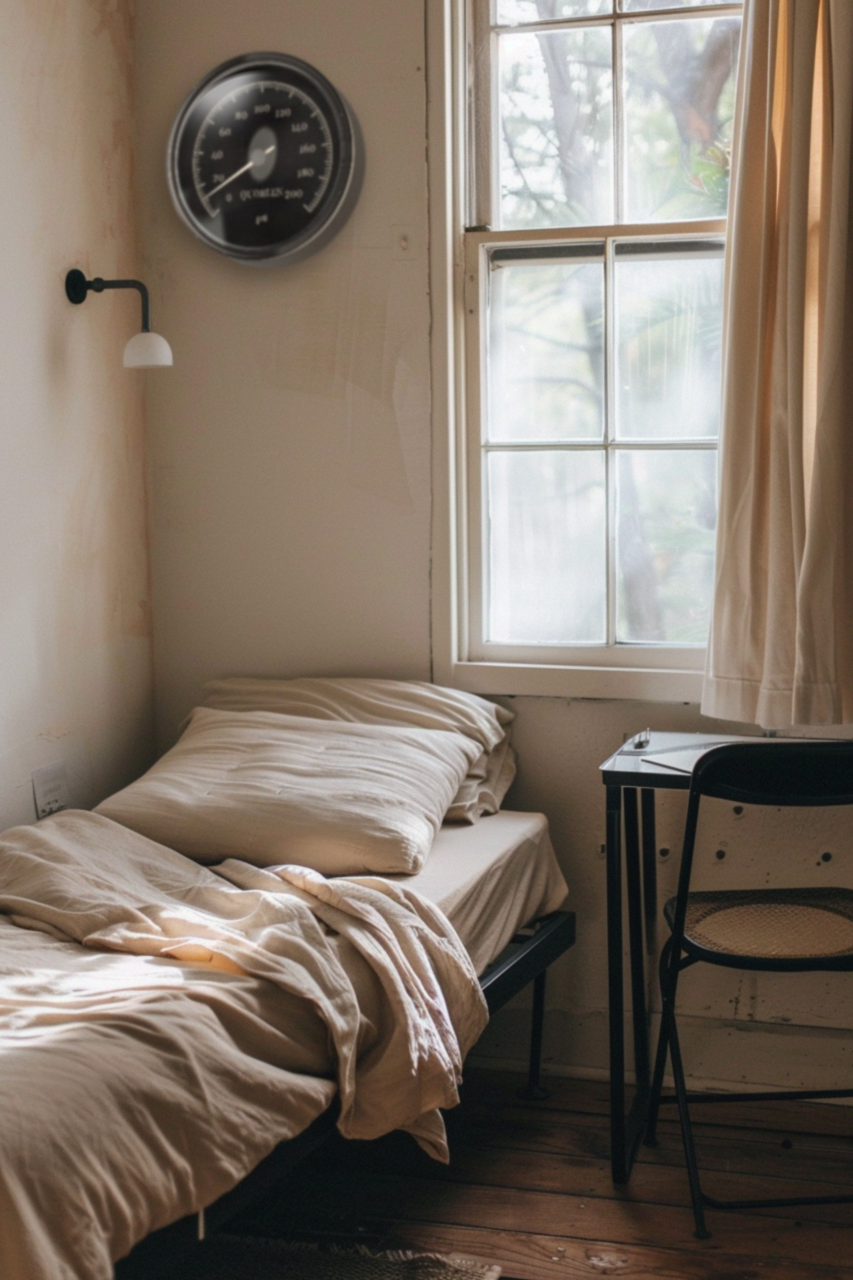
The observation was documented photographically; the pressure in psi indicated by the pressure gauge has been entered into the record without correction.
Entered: 10 psi
